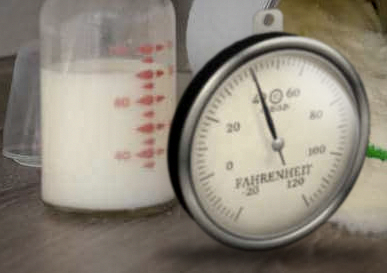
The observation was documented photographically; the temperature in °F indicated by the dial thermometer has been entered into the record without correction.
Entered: 40 °F
